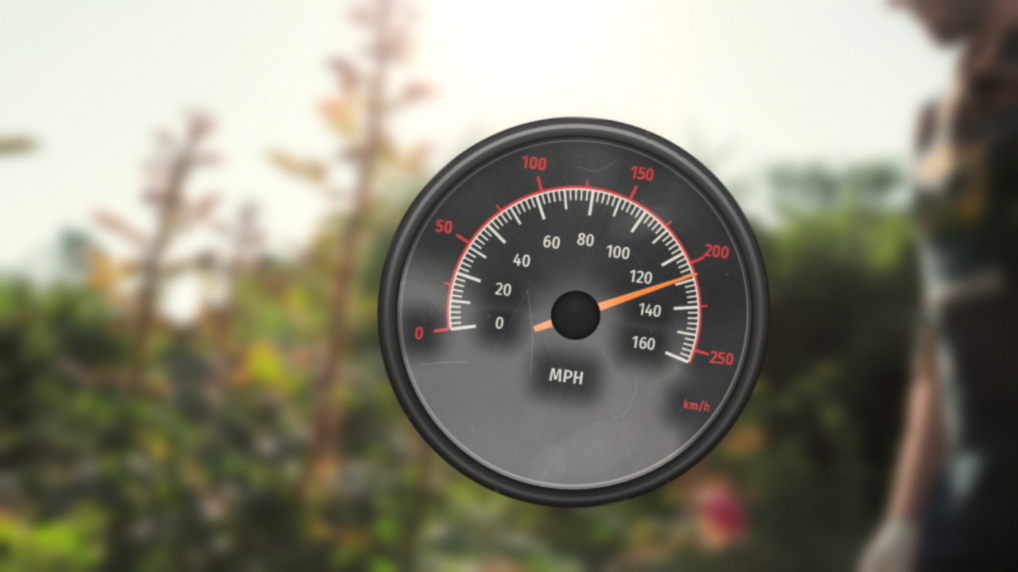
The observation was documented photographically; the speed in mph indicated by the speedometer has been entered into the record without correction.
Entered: 128 mph
